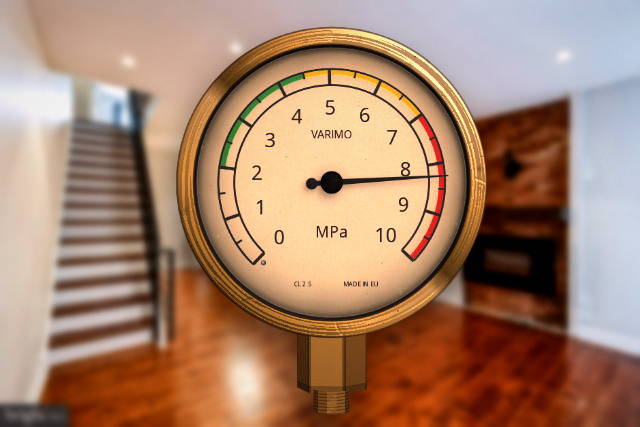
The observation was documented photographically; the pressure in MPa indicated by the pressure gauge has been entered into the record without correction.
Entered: 8.25 MPa
